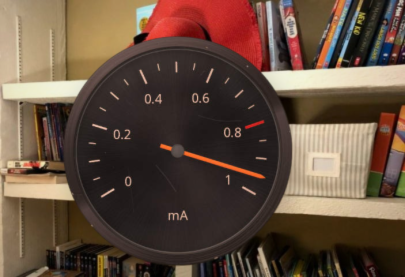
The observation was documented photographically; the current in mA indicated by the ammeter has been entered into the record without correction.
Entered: 0.95 mA
